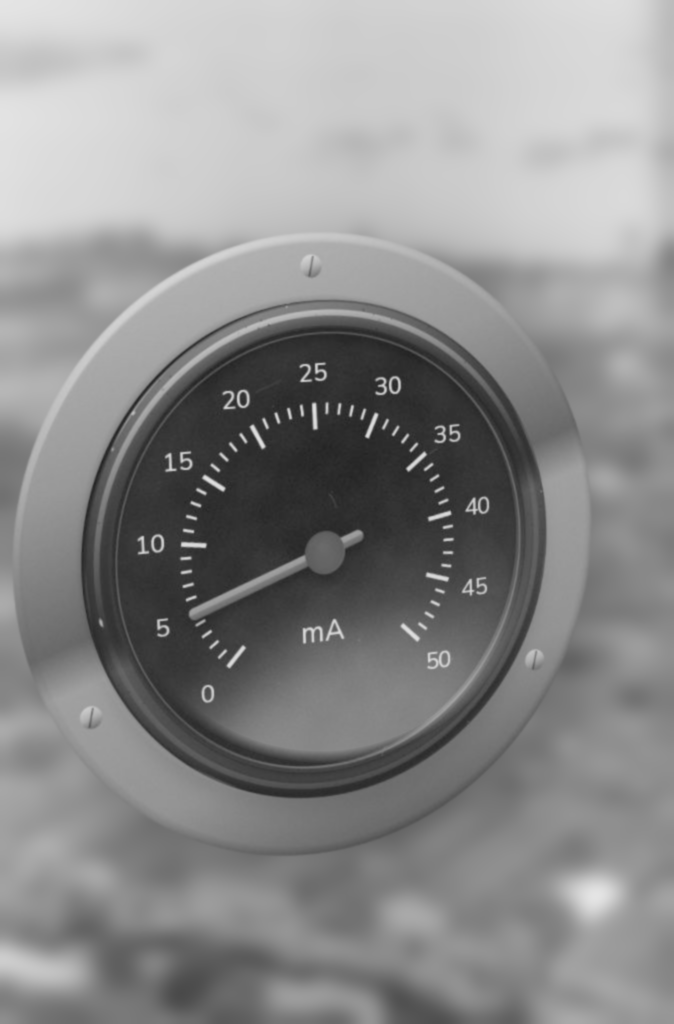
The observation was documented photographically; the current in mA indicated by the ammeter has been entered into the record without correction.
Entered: 5 mA
